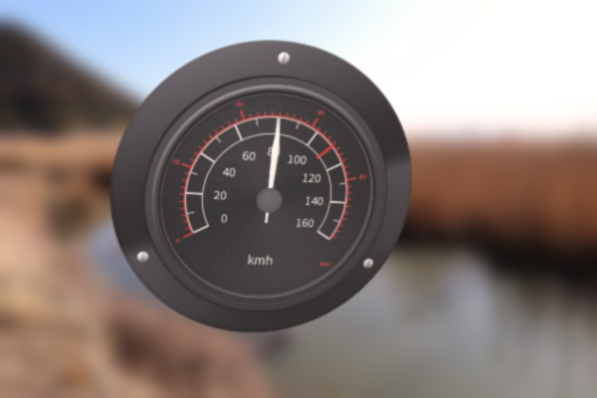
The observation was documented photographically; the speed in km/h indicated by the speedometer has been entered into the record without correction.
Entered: 80 km/h
